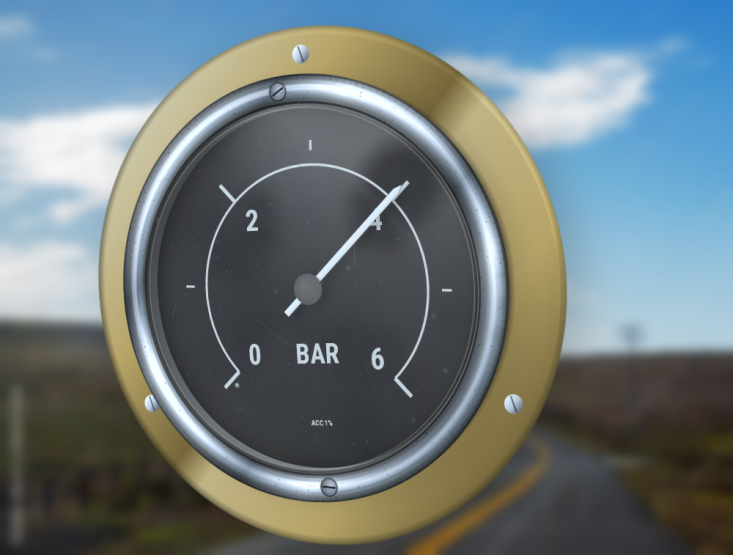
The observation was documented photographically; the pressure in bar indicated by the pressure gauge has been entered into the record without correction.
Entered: 4 bar
